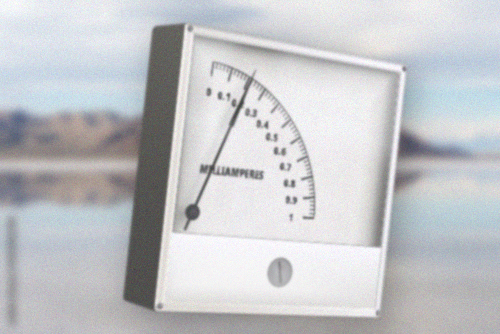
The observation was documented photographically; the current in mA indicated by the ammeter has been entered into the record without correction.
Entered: 0.2 mA
